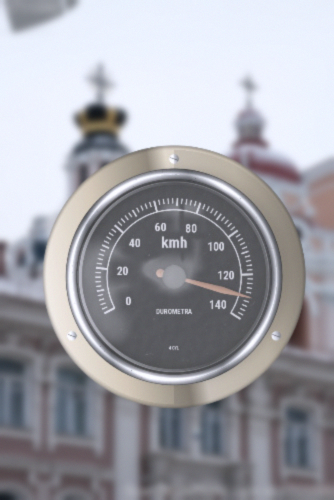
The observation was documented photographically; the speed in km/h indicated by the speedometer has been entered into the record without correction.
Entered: 130 km/h
